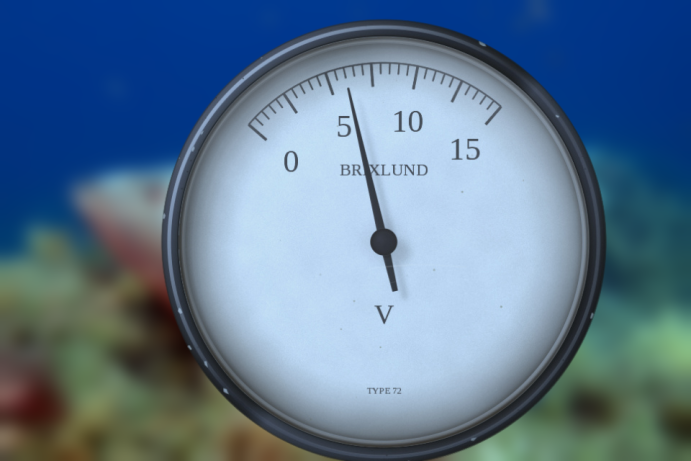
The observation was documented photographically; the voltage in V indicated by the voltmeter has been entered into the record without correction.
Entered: 6 V
